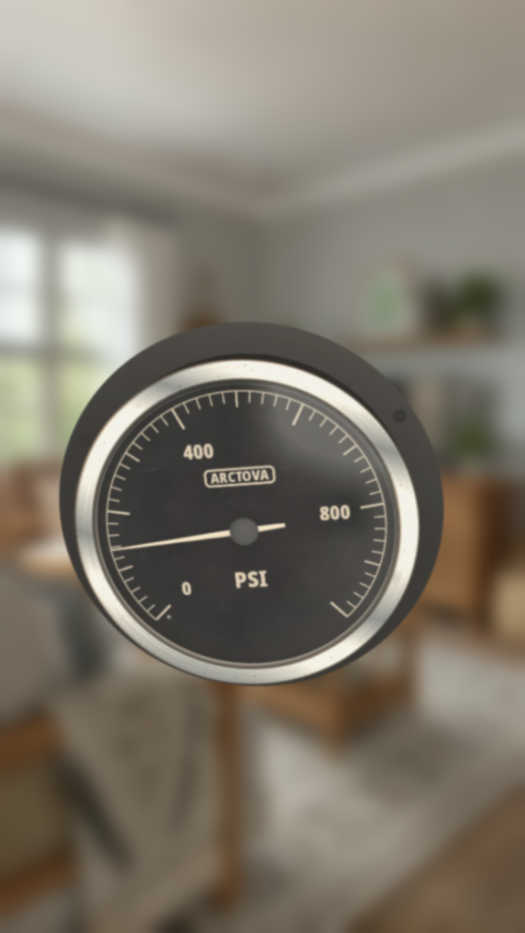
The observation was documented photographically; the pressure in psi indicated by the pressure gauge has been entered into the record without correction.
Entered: 140 psi
